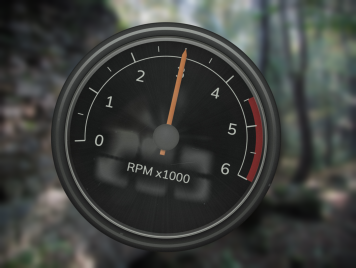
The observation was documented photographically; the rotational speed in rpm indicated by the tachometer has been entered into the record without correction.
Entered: 3000 rpm
